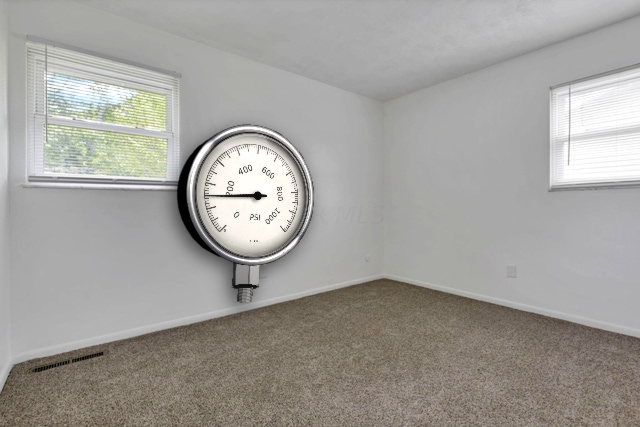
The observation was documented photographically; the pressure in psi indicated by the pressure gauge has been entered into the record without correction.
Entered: 150 psi
